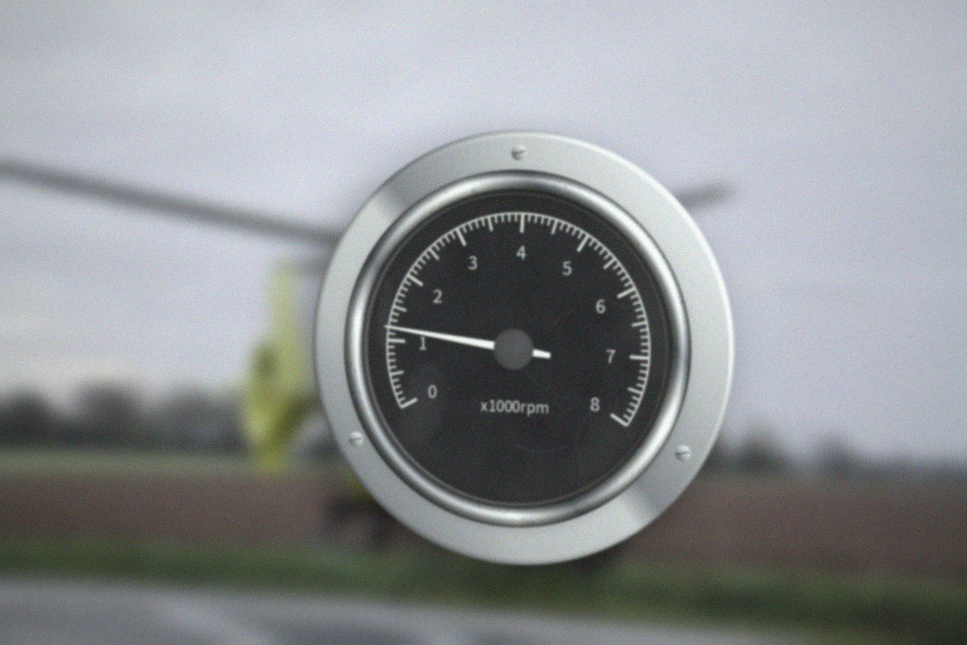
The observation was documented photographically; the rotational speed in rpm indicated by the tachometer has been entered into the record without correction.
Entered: 1200 rpm
